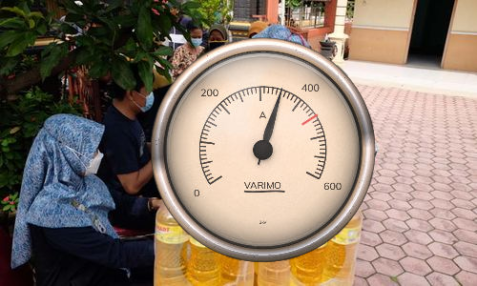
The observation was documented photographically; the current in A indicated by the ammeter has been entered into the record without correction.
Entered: 350 A
